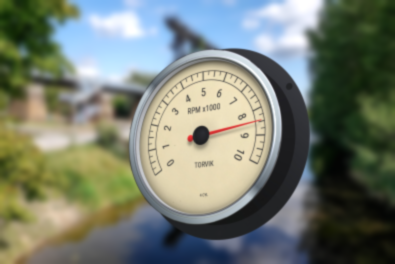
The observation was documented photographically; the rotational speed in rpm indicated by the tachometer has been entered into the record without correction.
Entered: 8500 rpm
